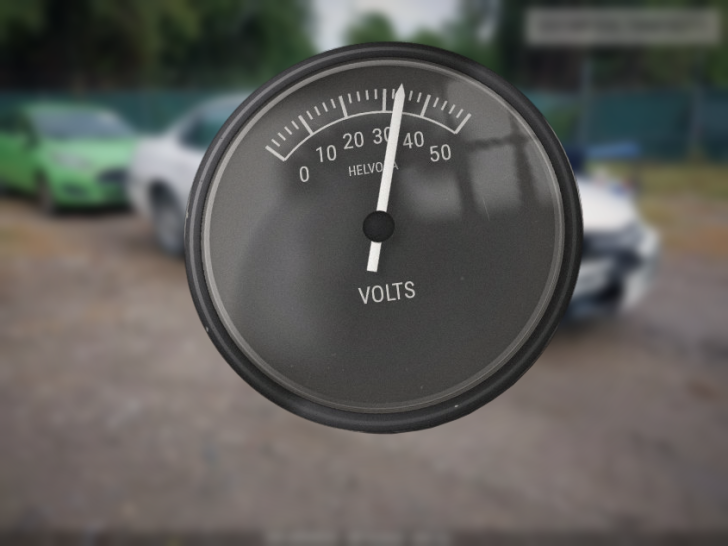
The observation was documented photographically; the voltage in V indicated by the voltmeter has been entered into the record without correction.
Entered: 34 V
